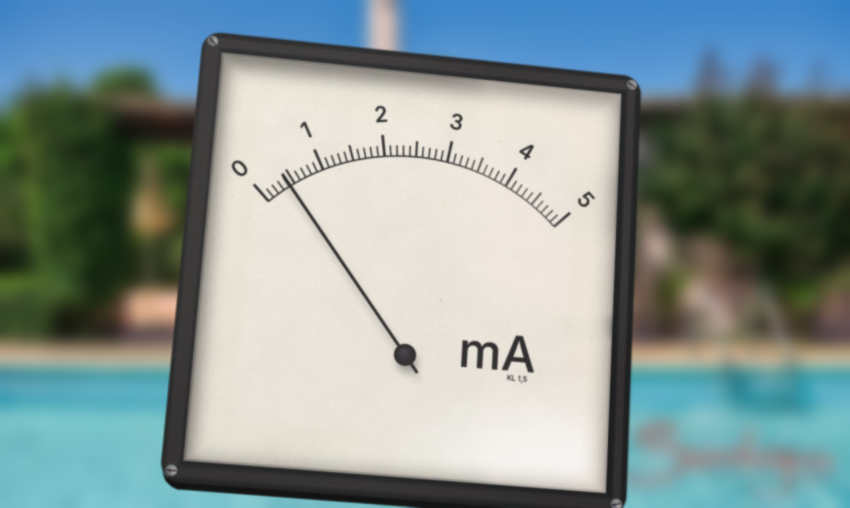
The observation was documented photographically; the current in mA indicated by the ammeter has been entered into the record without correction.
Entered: 0.4 mA
